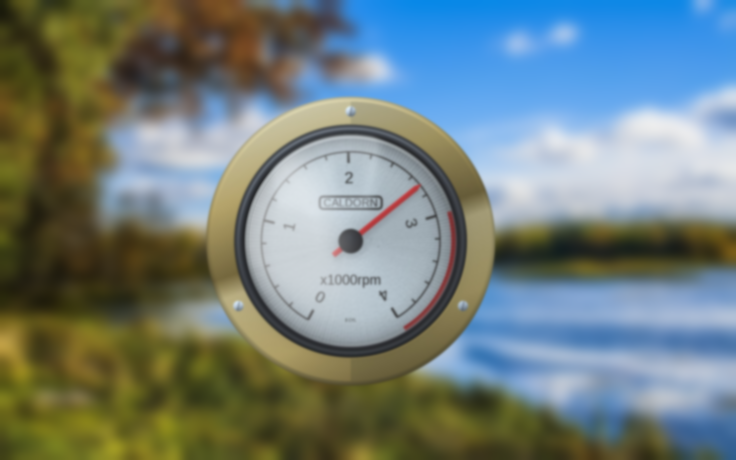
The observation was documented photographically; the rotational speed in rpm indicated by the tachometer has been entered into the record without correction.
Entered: 2700 rpm
